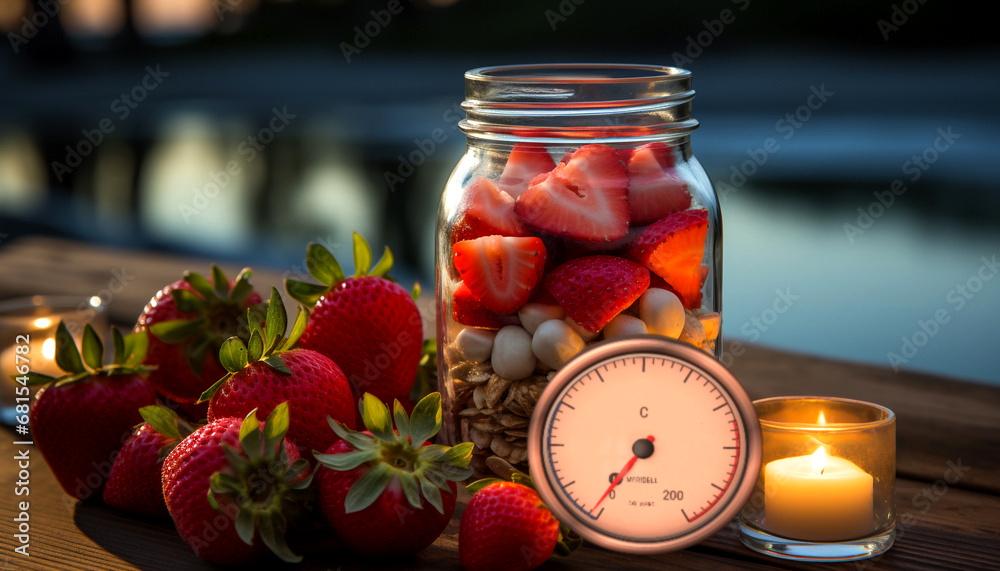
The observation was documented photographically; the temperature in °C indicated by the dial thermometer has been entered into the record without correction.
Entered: 4 °C
